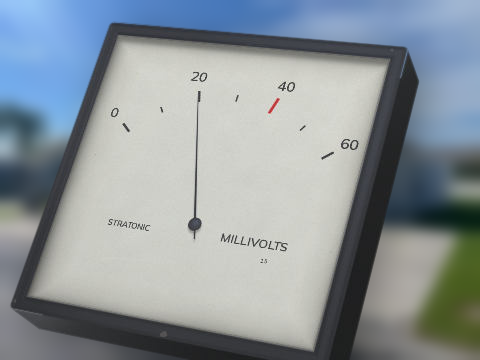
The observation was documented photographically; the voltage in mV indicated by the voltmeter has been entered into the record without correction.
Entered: 20 mV
